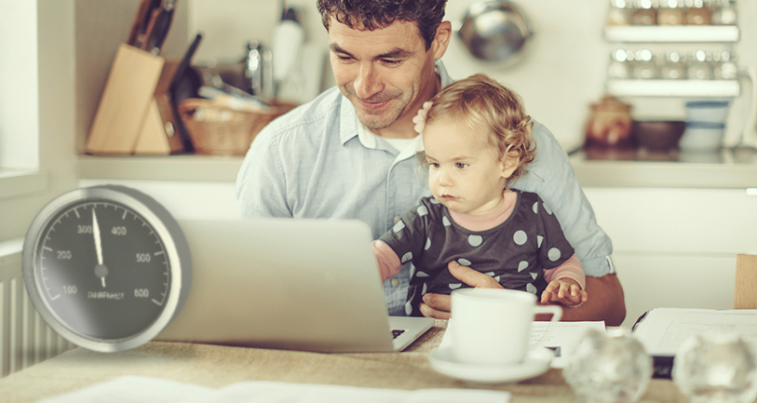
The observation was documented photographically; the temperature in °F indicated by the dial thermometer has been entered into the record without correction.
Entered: 340 °F
